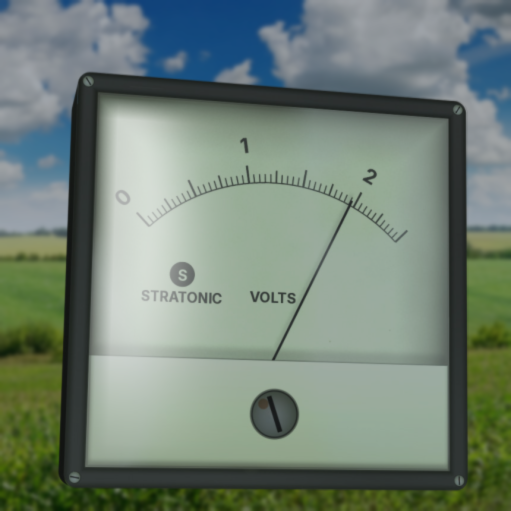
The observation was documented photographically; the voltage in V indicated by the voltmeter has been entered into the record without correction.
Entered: 1.95 V
